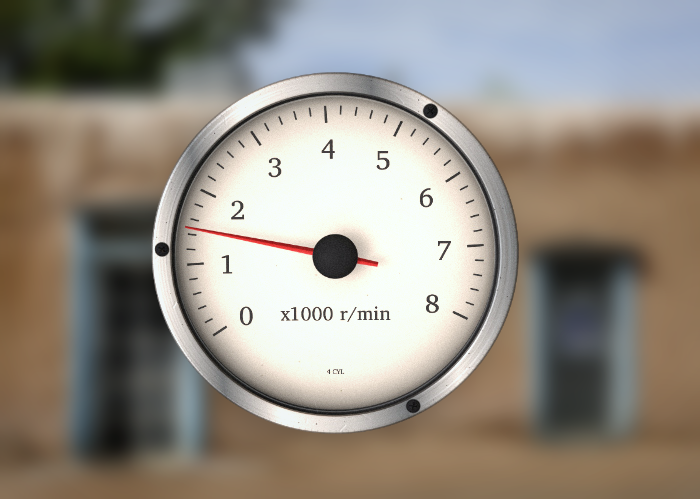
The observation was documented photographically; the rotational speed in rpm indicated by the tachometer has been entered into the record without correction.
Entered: 1500 rpm
